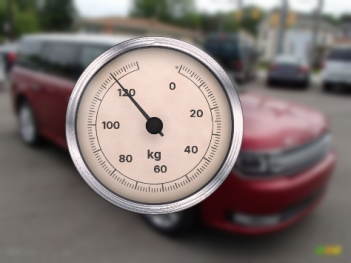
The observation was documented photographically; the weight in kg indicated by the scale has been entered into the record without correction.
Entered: 120 kg
